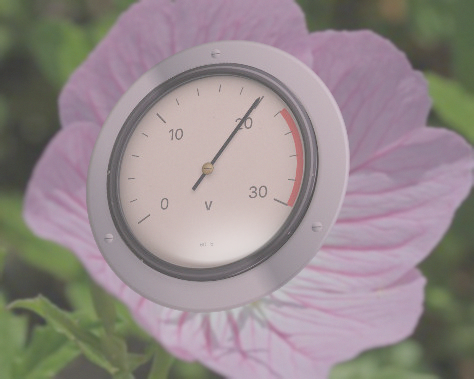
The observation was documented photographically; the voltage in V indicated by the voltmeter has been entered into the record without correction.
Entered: 20 V
